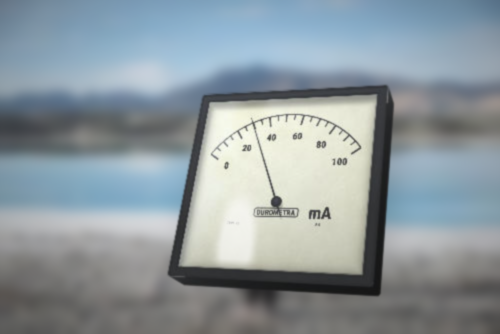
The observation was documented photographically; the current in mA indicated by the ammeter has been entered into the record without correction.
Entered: 30 mA
